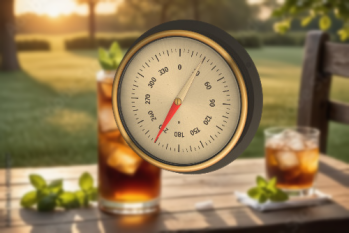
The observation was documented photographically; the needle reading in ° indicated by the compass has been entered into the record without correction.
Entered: 210 °
